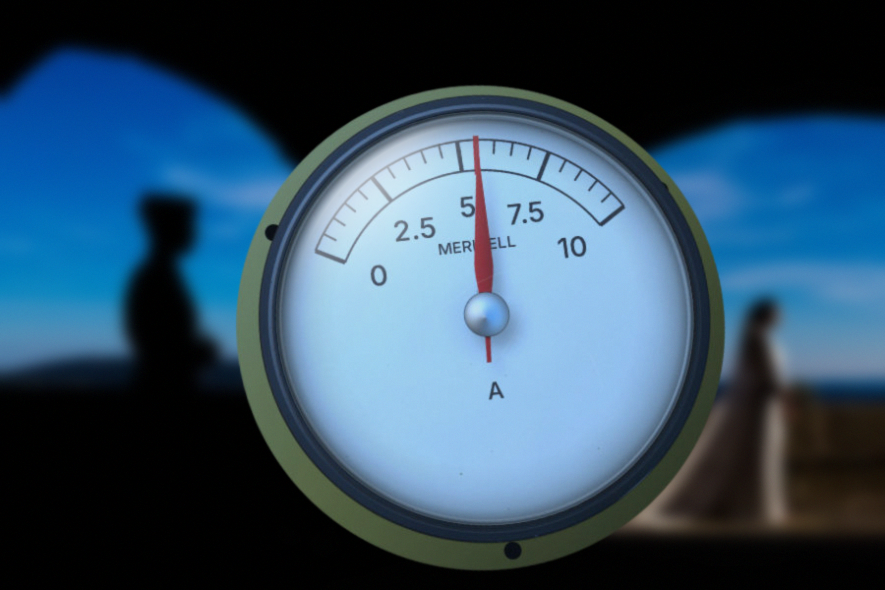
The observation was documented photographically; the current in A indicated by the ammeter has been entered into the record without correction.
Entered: 5.5 A
